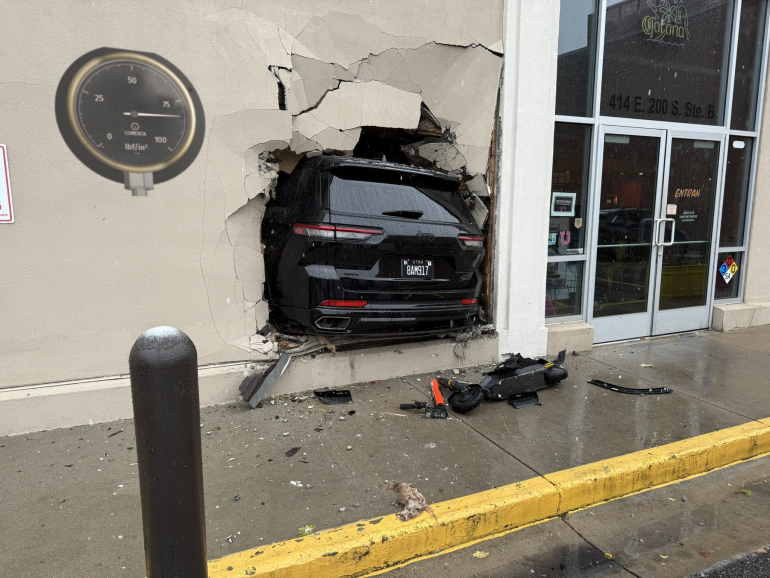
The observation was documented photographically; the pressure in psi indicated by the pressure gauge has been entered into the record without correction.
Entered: 82.5 psi
